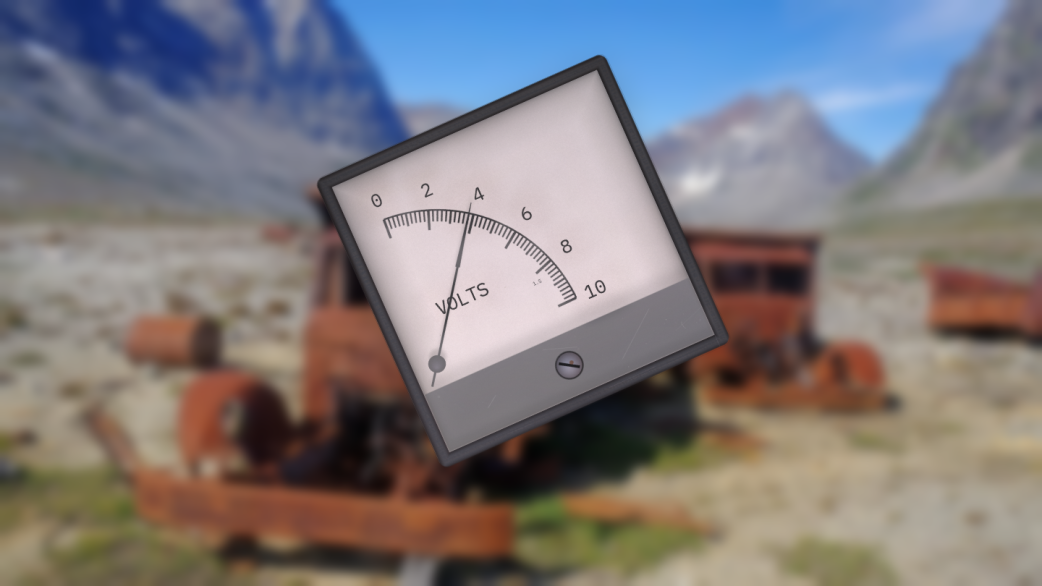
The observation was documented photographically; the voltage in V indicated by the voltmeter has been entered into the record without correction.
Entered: 3.8 V
